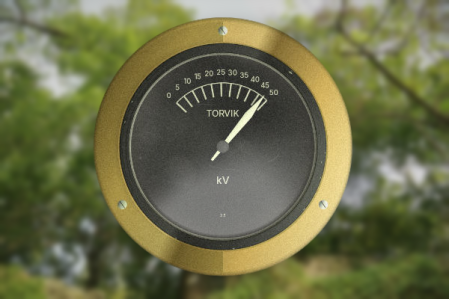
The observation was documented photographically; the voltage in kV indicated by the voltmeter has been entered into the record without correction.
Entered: 47.5 kV
